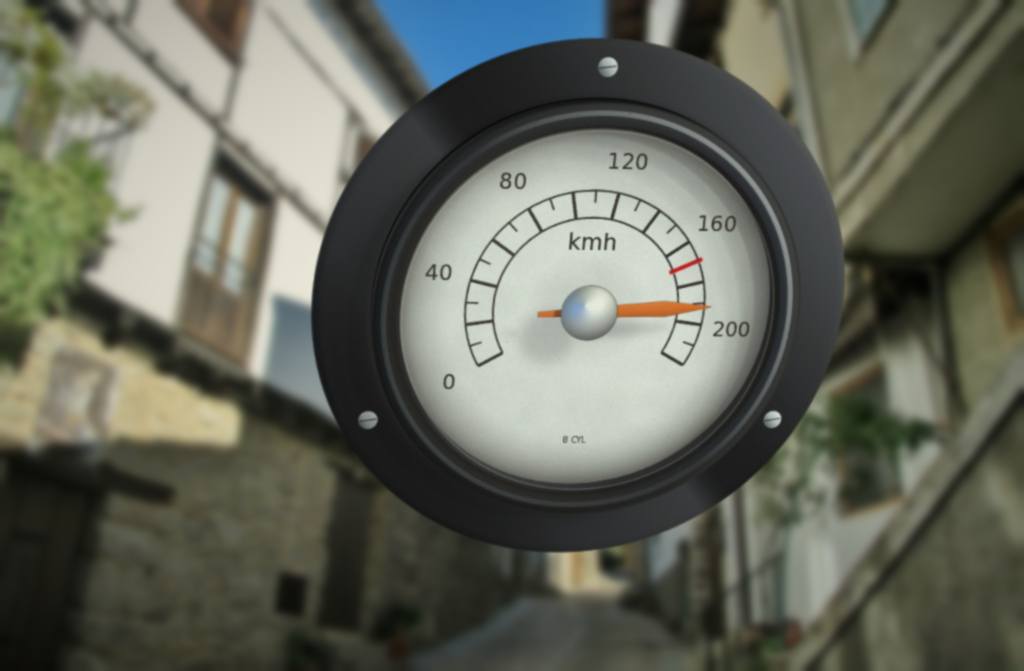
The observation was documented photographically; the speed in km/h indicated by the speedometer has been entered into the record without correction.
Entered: 190 km/h
